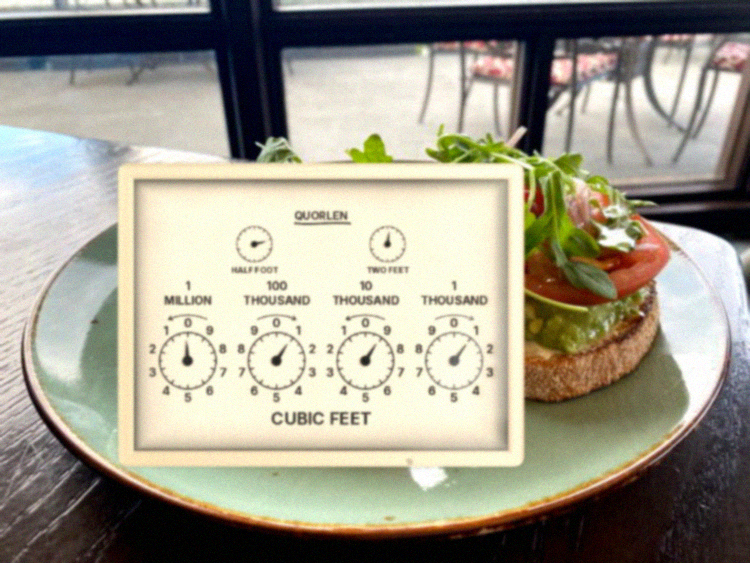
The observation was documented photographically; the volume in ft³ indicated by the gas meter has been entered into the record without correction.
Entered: 9100 ft³
